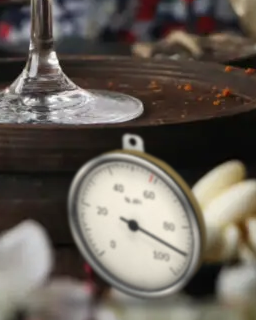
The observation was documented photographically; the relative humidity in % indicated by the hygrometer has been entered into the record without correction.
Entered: 90 %
